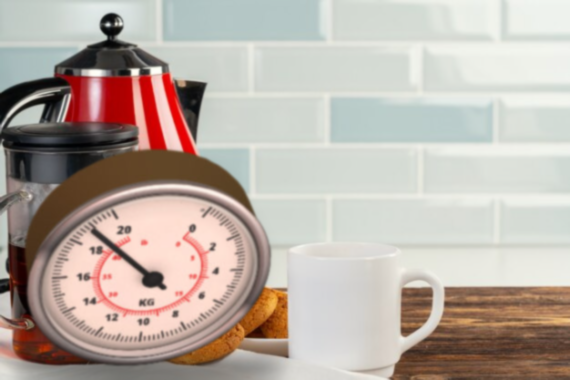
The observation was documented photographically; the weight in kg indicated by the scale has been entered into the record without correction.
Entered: 19 kg
